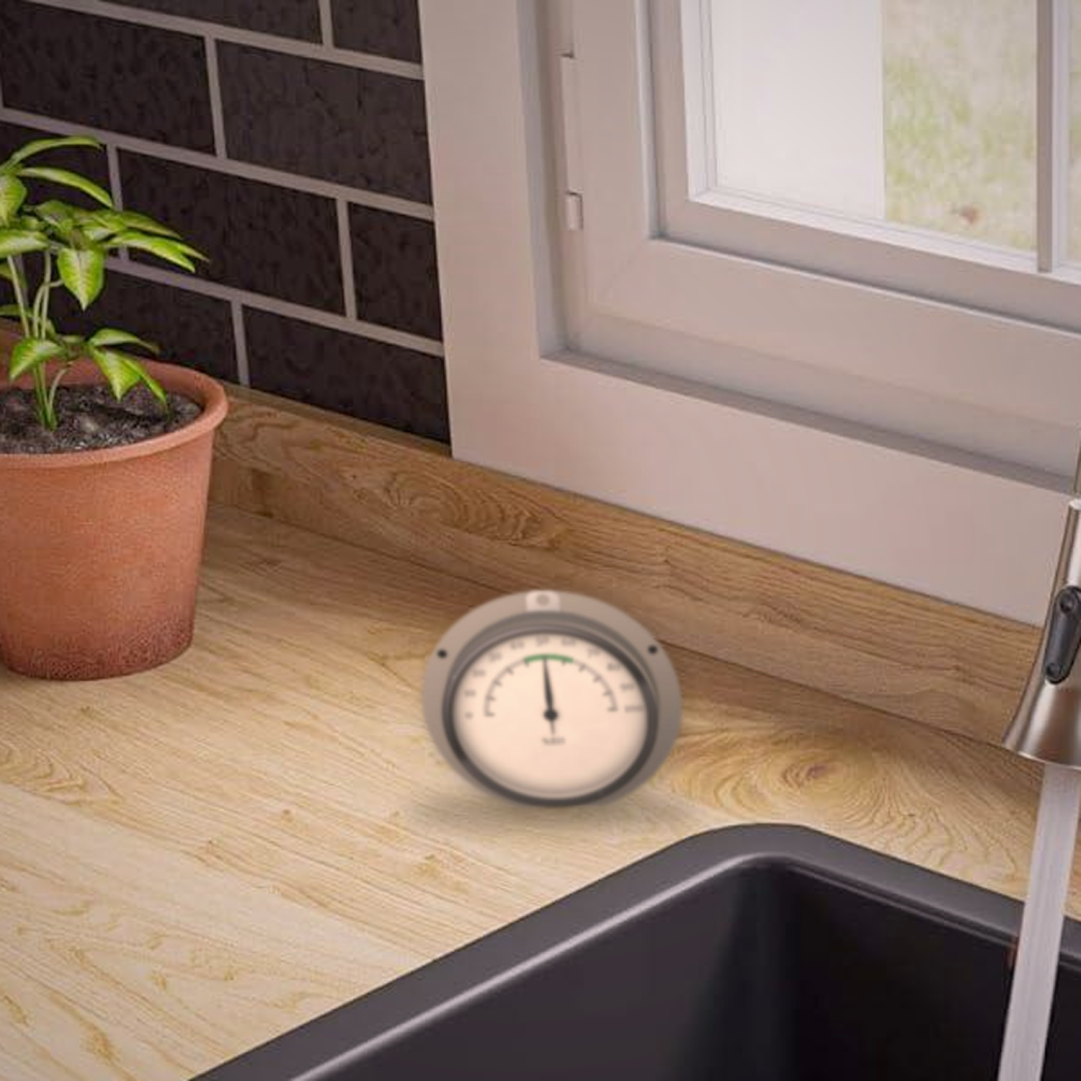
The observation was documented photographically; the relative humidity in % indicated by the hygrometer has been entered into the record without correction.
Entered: 50 %
